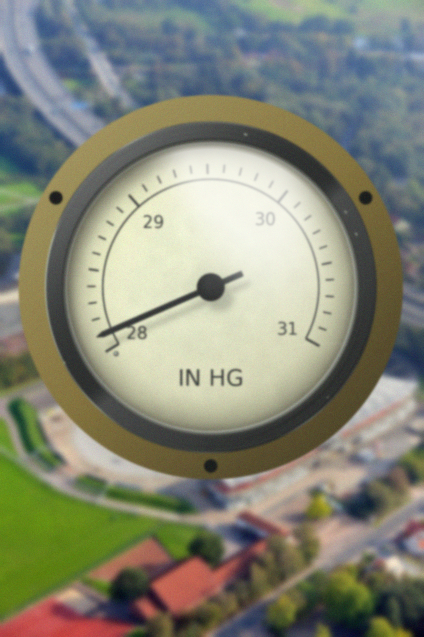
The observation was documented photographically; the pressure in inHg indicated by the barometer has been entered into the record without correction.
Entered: 28.1 inHg
